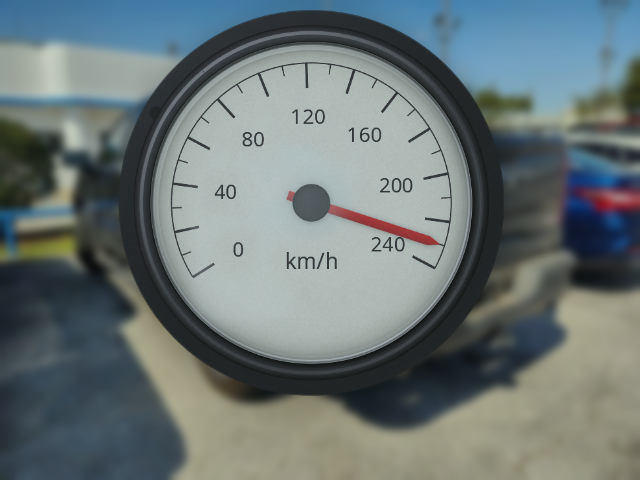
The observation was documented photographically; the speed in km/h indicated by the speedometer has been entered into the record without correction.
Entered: 230 km/h
